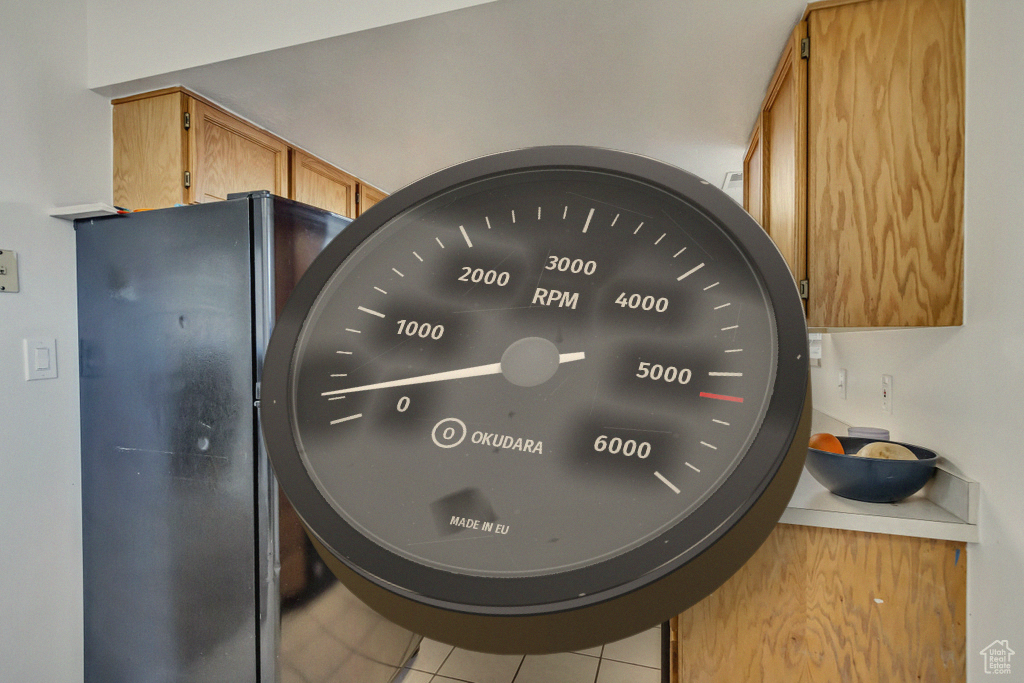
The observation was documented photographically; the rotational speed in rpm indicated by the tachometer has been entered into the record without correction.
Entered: 200 rpm
